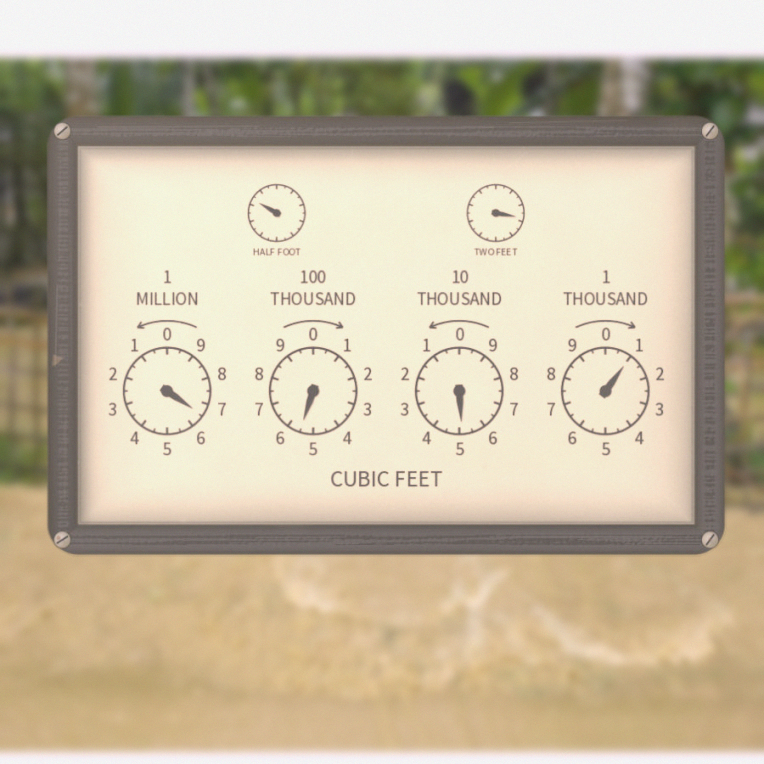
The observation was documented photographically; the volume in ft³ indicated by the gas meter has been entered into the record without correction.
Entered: 655100 ft³
